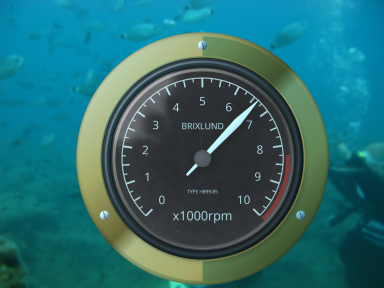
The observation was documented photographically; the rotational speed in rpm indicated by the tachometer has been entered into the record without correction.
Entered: 6625 rpm
